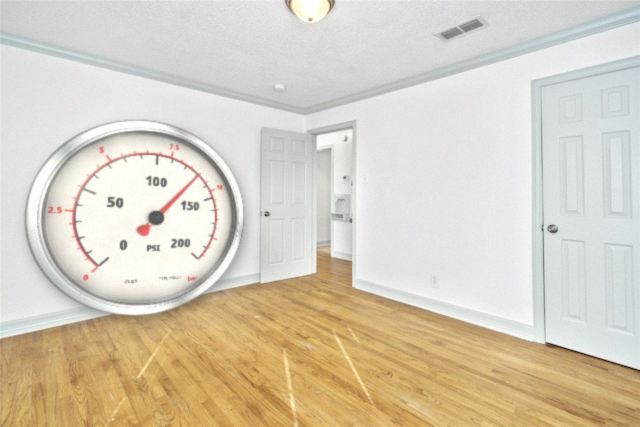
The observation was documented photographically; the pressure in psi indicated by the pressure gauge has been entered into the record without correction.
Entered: 130 psi
